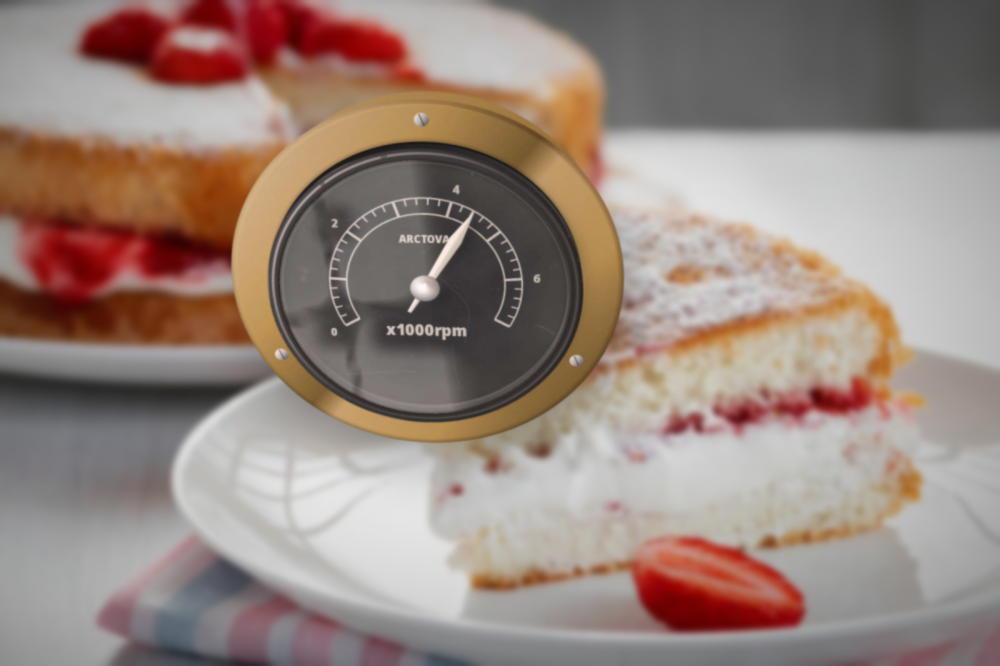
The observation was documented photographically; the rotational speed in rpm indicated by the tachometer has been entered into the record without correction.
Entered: 4400 rpm
